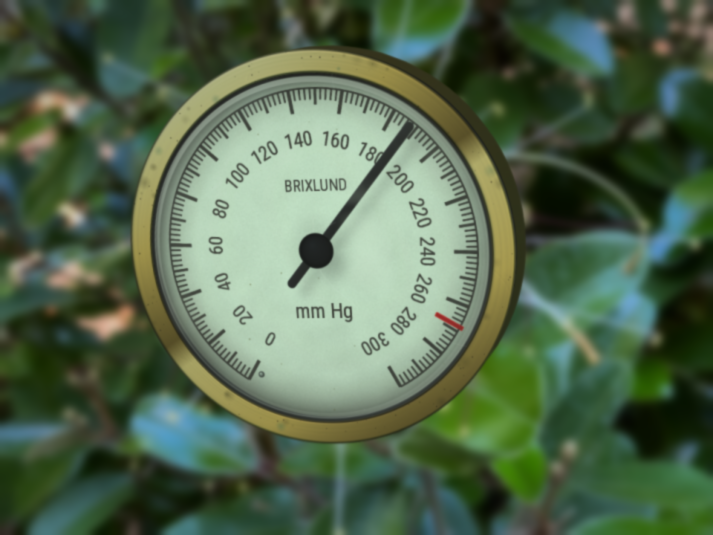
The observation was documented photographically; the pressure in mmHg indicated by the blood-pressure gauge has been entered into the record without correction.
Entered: 188 mmHg
